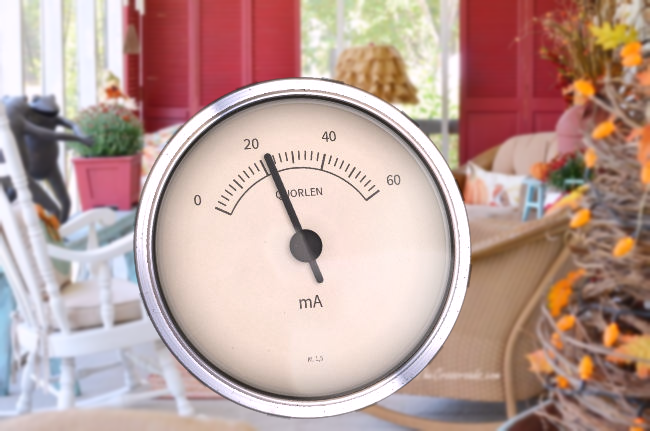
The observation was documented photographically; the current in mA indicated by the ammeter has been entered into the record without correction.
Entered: 22 mA
